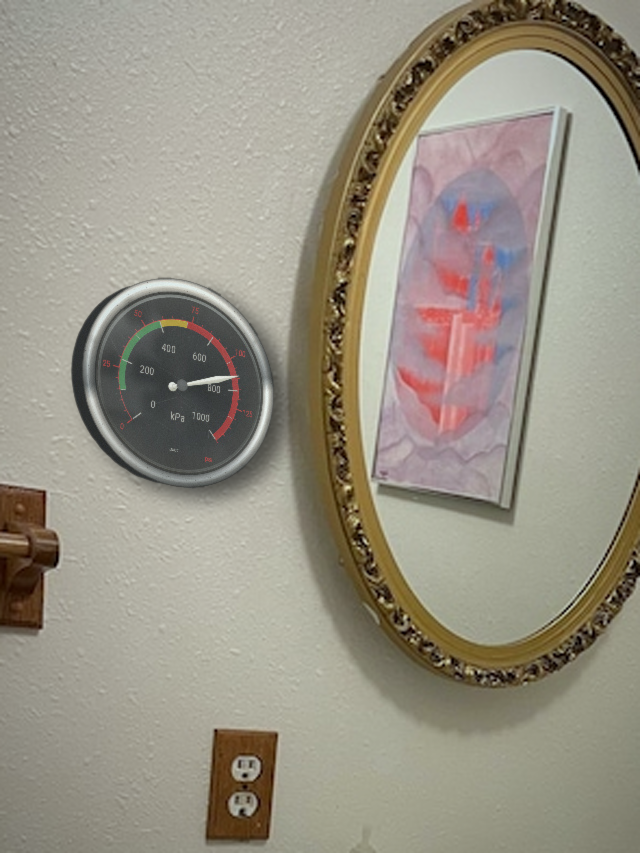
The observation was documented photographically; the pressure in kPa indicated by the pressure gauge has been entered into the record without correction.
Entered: 750 kPa
